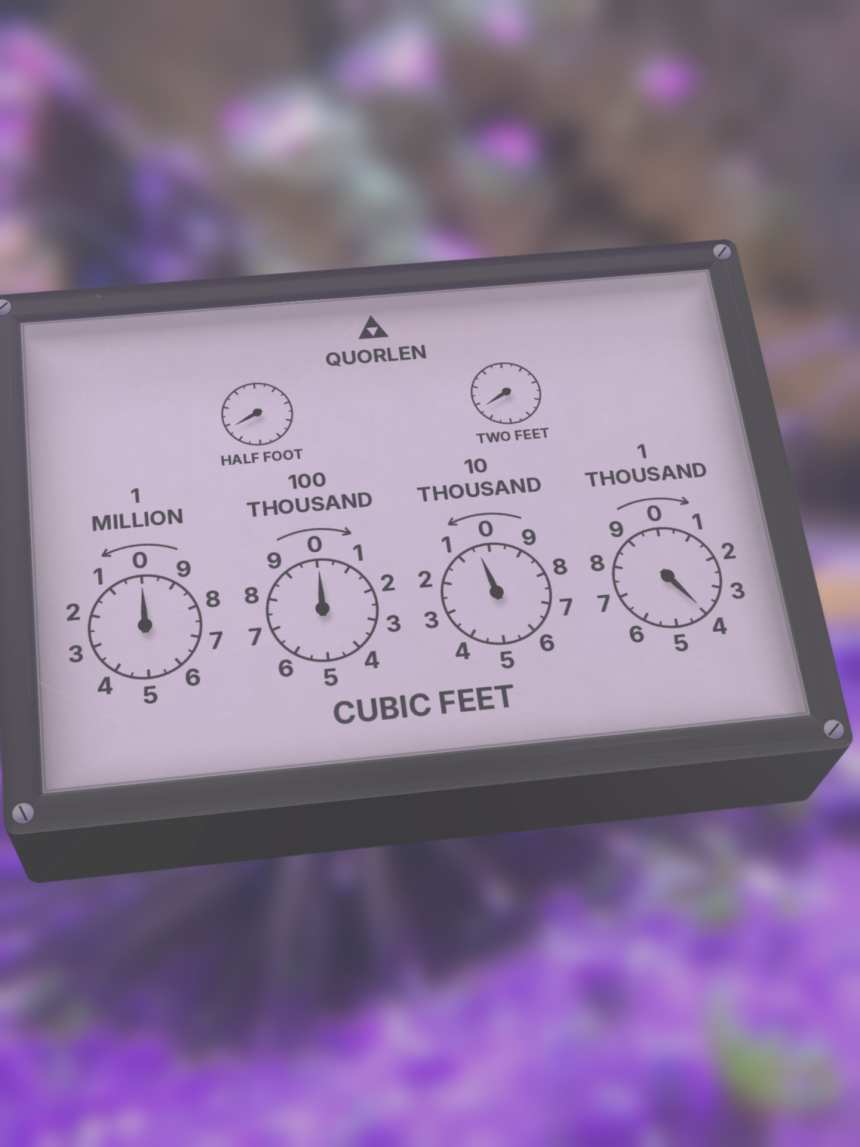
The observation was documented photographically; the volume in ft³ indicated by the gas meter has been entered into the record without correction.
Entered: 400 ft³
